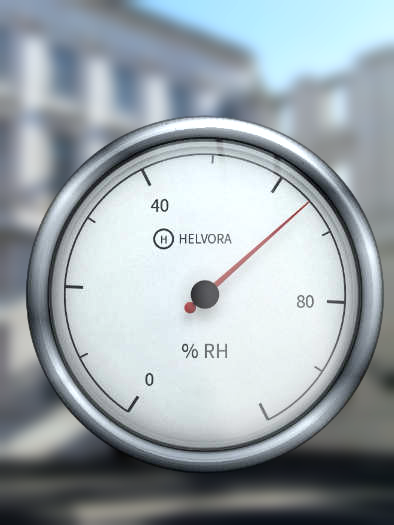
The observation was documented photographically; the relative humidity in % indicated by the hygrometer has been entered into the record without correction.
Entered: 65 %
